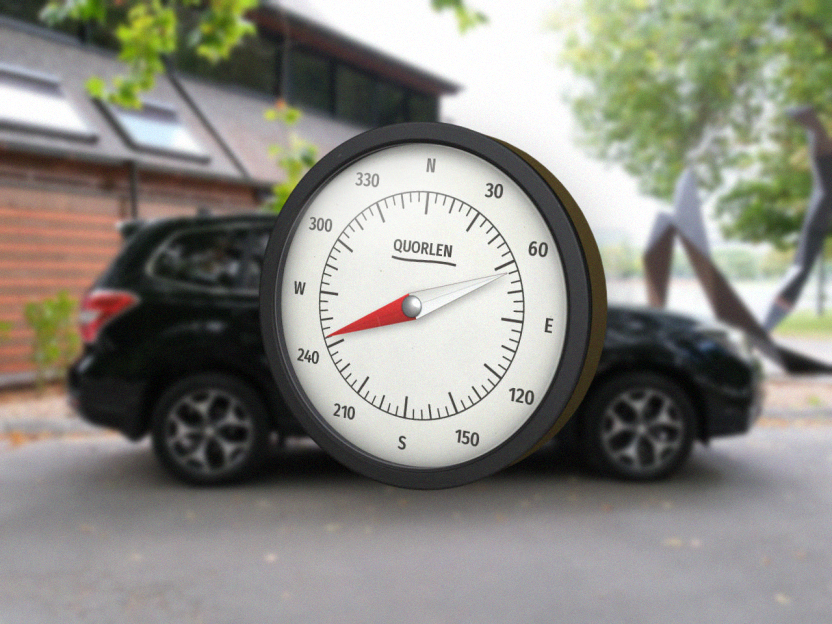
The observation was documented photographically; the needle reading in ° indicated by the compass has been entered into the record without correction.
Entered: 245 °
